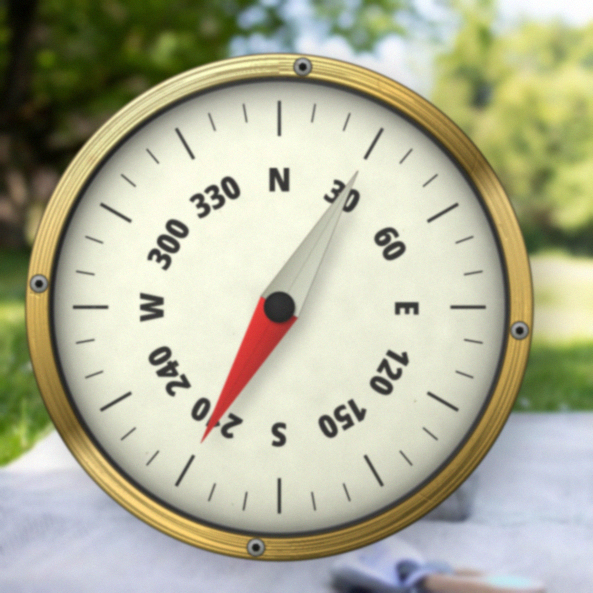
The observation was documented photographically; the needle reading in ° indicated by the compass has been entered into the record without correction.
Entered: 210 °
